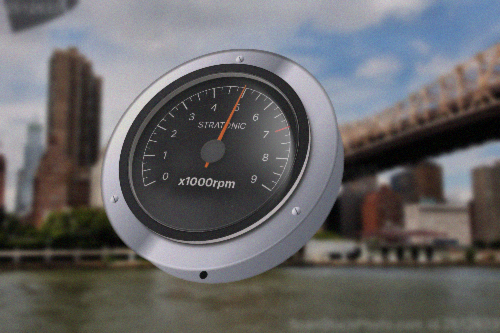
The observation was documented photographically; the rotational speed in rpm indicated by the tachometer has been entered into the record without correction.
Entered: 5000 rpm
